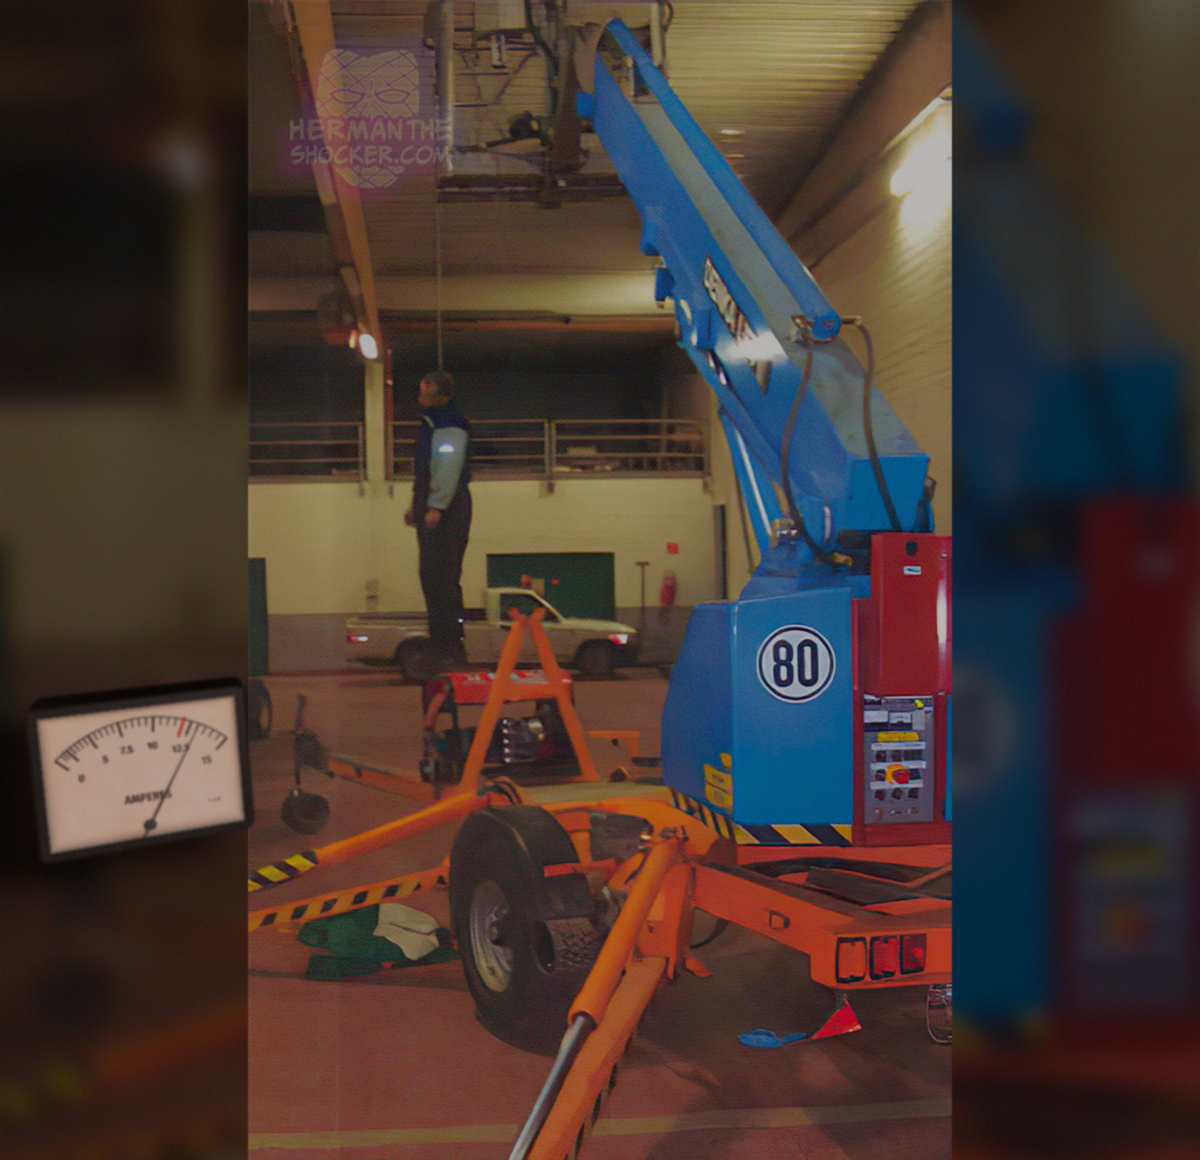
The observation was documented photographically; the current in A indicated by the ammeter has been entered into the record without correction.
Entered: 13 A
